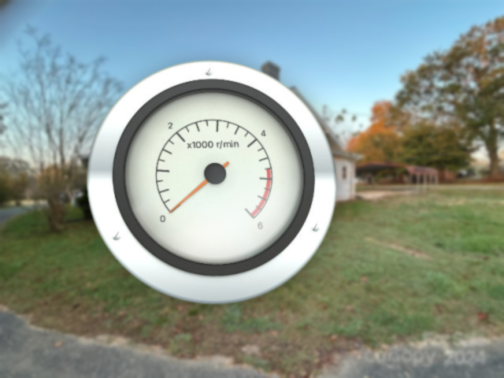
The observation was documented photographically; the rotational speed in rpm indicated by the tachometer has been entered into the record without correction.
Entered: 0 rpm
